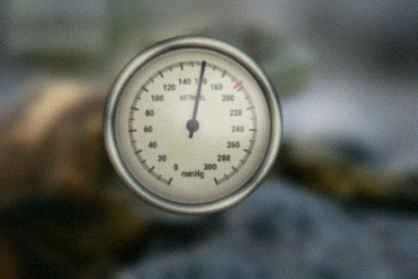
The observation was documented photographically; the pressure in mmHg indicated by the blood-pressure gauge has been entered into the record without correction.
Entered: 160 mmHg
